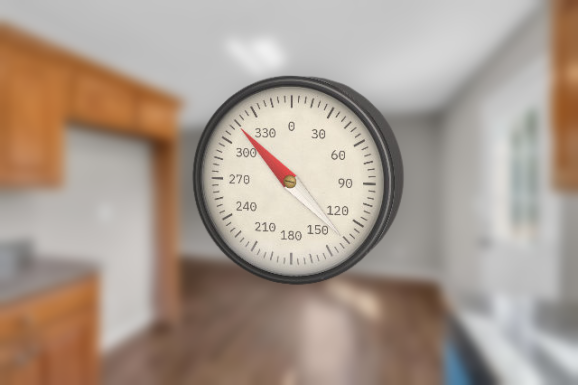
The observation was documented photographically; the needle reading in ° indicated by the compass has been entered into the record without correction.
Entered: 315 °
